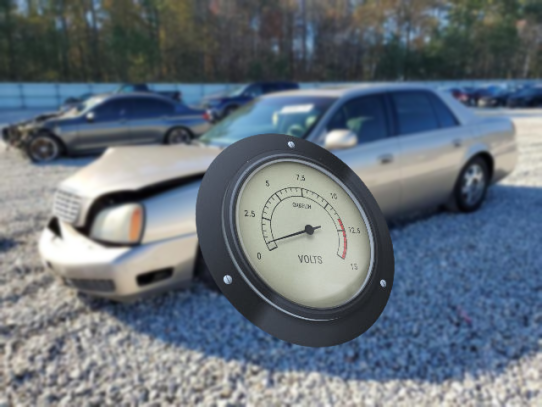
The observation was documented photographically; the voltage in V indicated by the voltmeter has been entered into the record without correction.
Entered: 0.5 V
